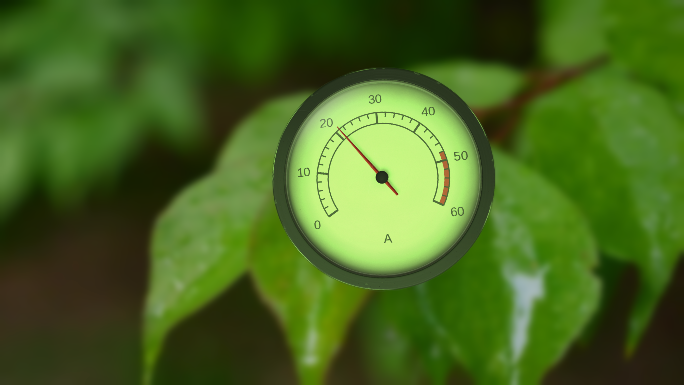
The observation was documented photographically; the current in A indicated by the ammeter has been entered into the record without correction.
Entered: 21 A
